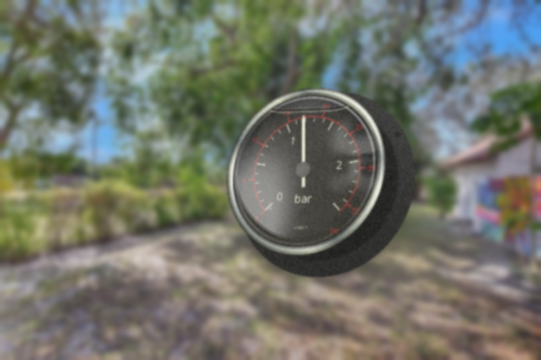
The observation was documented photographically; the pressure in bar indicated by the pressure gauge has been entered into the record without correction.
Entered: 1.2 bar
